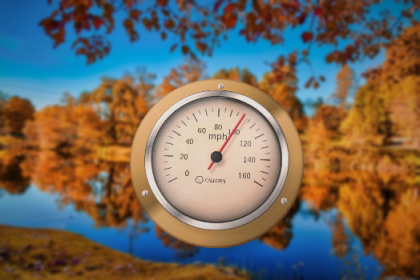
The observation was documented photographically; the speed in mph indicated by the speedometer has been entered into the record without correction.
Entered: 100 mph
